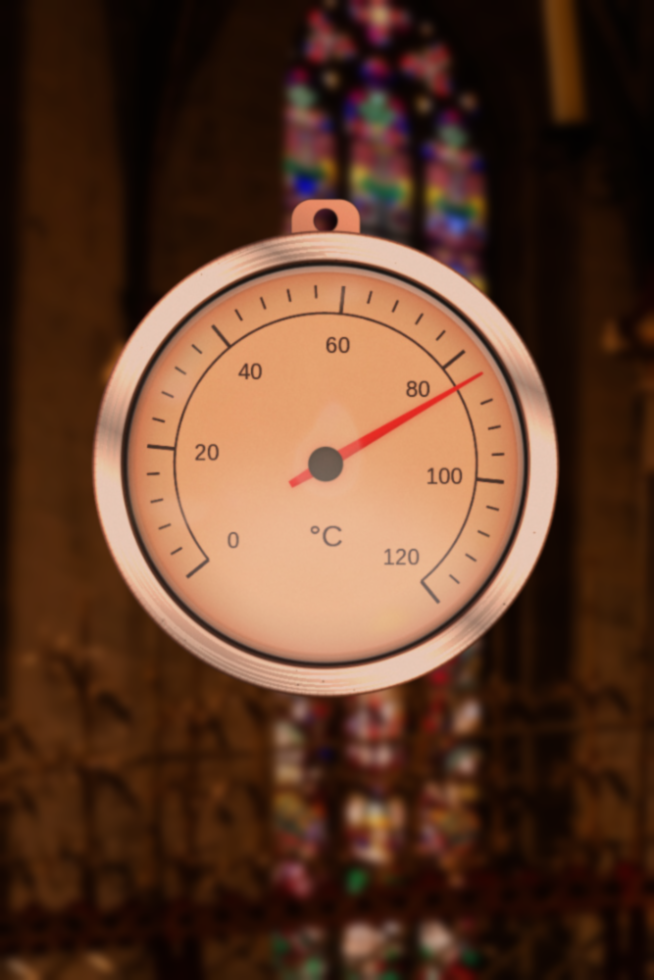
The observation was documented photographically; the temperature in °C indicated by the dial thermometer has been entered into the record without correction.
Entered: 84 °C
